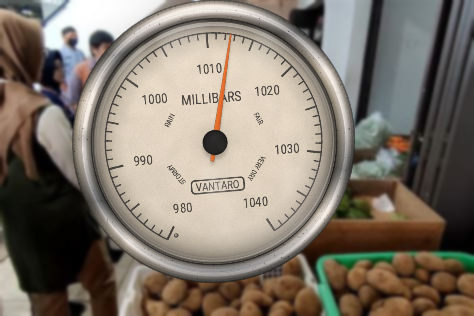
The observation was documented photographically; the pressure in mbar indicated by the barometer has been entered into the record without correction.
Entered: 1012.5 mbar
